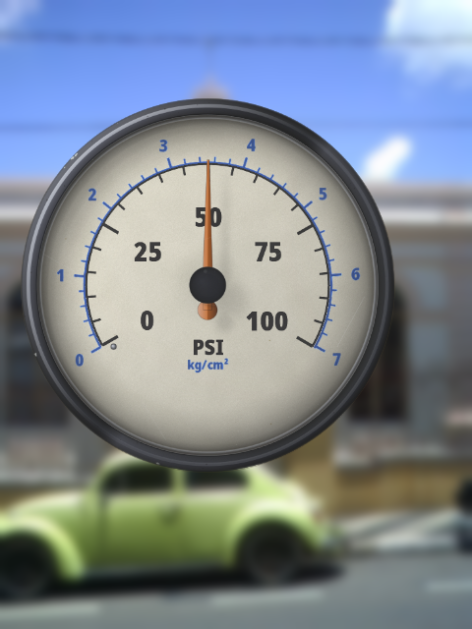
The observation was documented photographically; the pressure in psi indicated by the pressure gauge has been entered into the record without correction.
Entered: 50 psi
